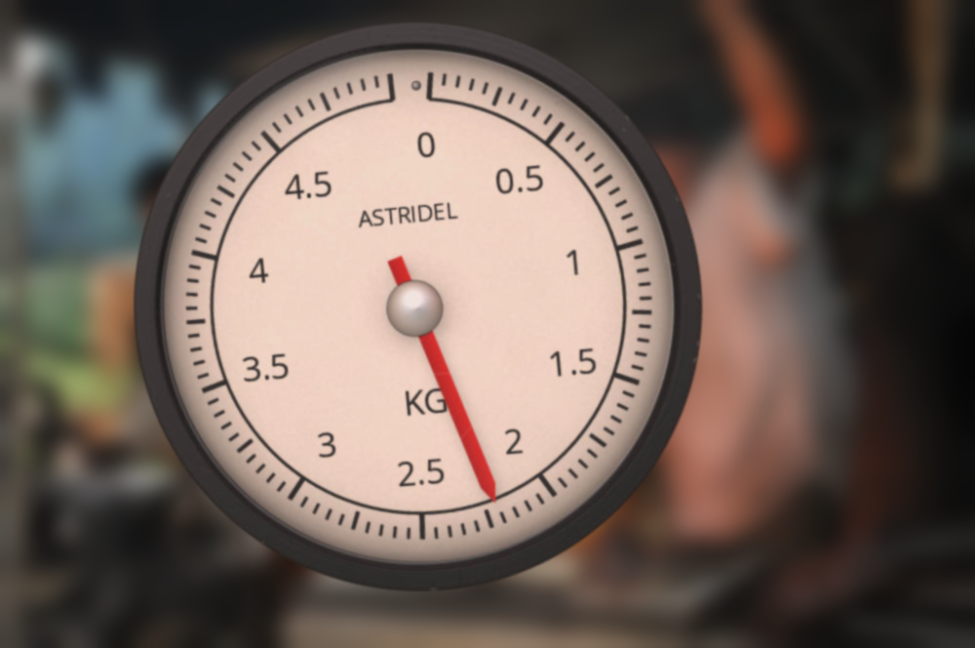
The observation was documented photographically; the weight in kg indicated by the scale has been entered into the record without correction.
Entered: 2.2 kg
